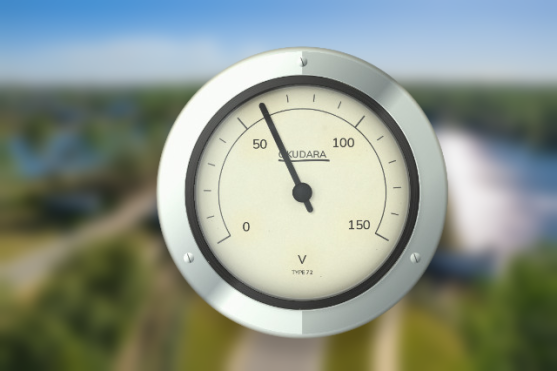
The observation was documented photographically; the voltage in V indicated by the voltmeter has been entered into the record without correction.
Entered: 60 V
